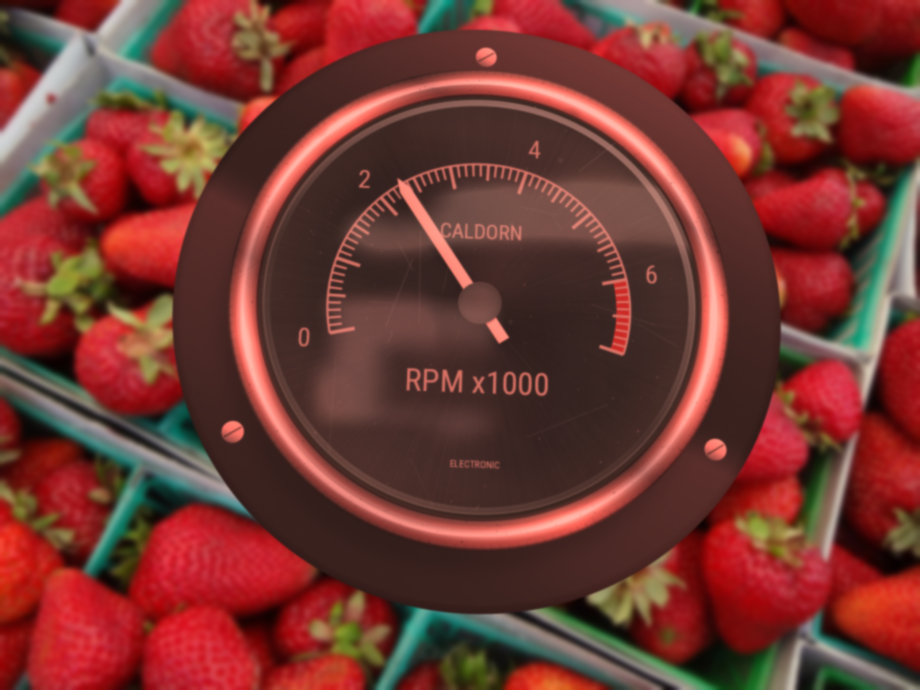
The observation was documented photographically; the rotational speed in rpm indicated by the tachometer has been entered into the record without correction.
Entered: 2300 rpm
